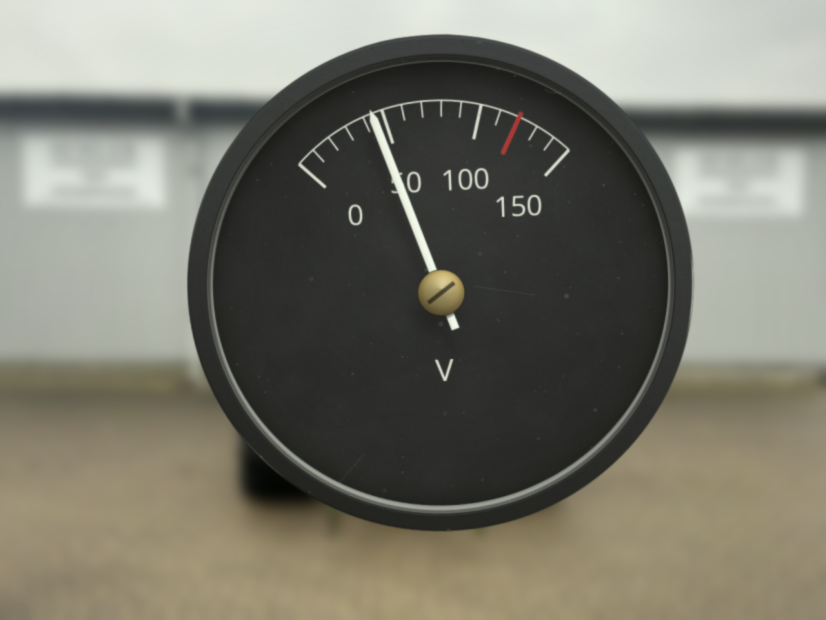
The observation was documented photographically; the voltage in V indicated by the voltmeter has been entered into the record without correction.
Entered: 45 V
